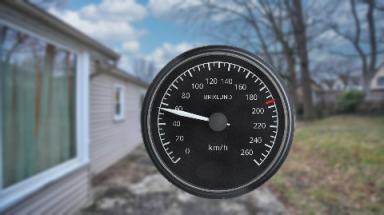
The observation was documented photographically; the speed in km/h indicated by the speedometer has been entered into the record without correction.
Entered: 55 km/h
